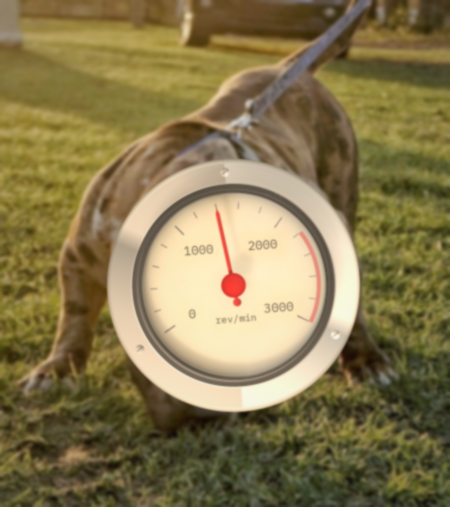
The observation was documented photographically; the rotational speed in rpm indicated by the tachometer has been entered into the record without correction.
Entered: 1400 rpm
